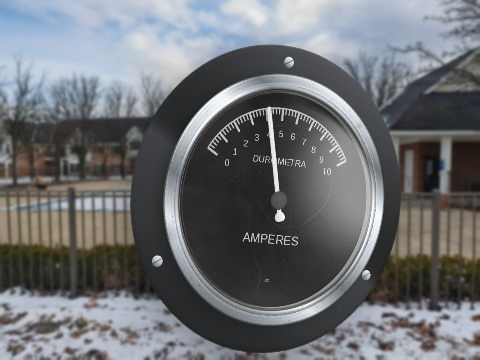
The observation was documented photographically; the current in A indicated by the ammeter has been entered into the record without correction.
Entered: 4 A
